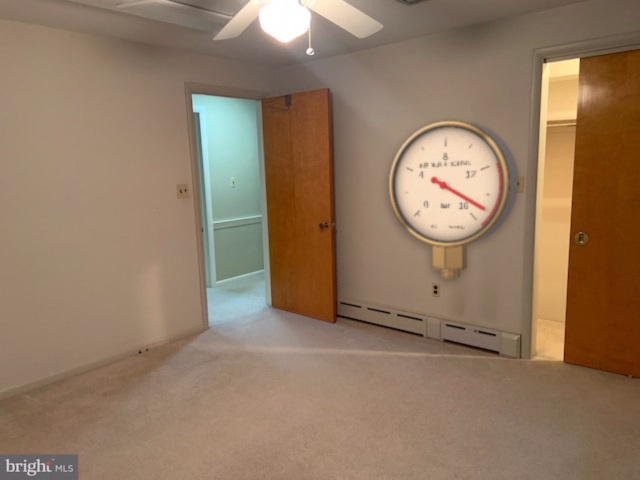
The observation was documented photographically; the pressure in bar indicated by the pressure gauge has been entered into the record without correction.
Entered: 15 bar
